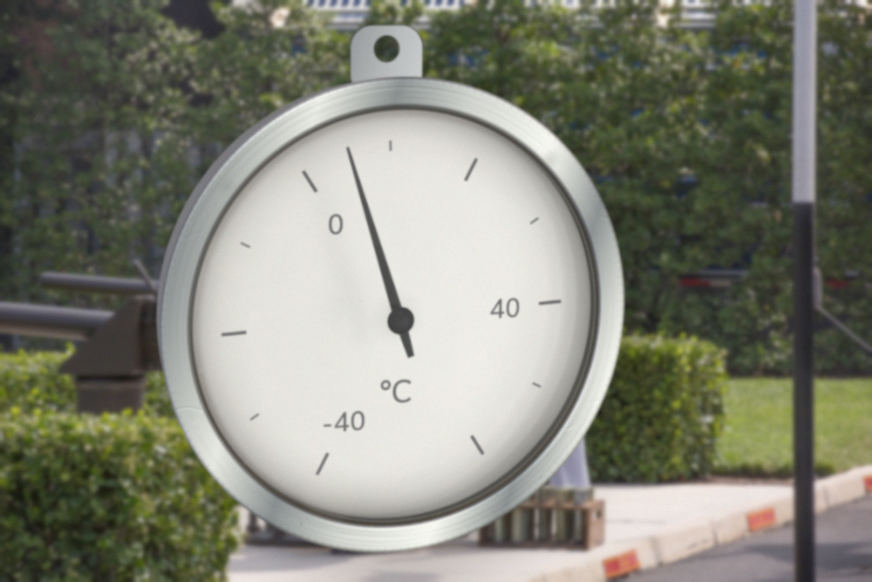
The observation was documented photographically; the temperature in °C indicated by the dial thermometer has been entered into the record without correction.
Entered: 5 °C
